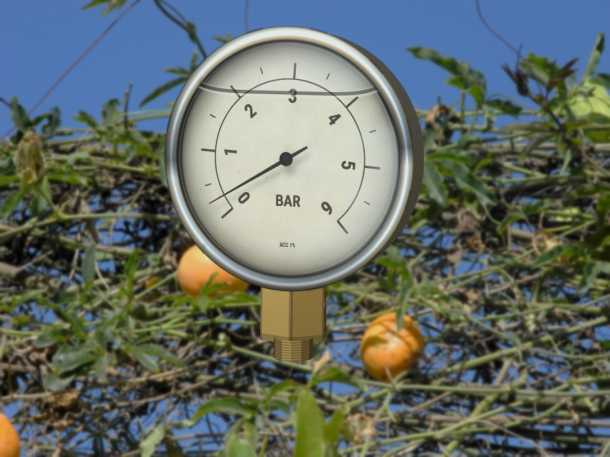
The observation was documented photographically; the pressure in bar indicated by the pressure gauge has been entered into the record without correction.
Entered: 0.25 bar
